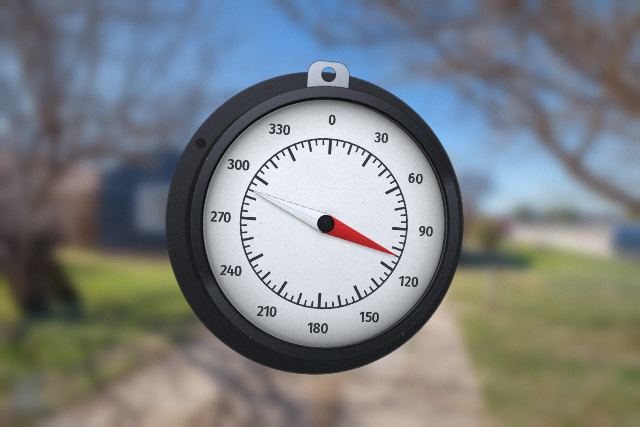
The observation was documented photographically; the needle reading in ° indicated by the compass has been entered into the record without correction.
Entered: 110 °
